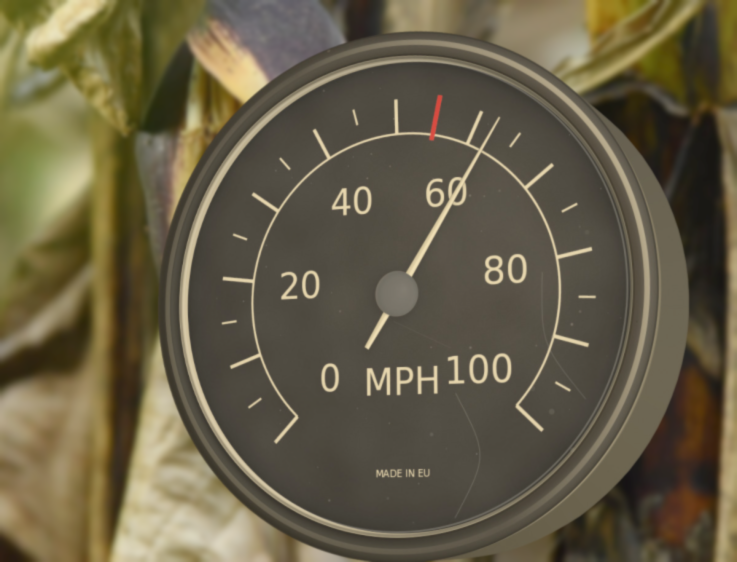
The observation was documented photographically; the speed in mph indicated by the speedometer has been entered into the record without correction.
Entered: 62.5 mph
